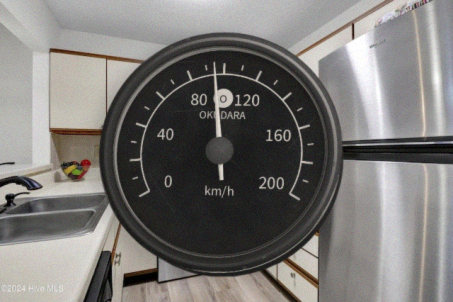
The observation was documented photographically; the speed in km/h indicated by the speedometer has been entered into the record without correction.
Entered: 95 km/h
